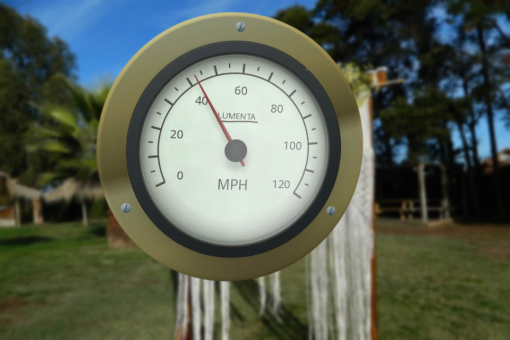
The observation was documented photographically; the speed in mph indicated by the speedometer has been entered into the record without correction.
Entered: 42.5 mph
